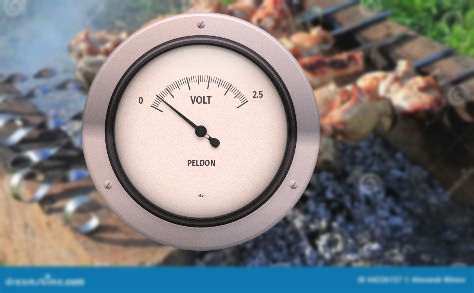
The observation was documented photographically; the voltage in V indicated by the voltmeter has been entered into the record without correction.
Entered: 0.25 V
